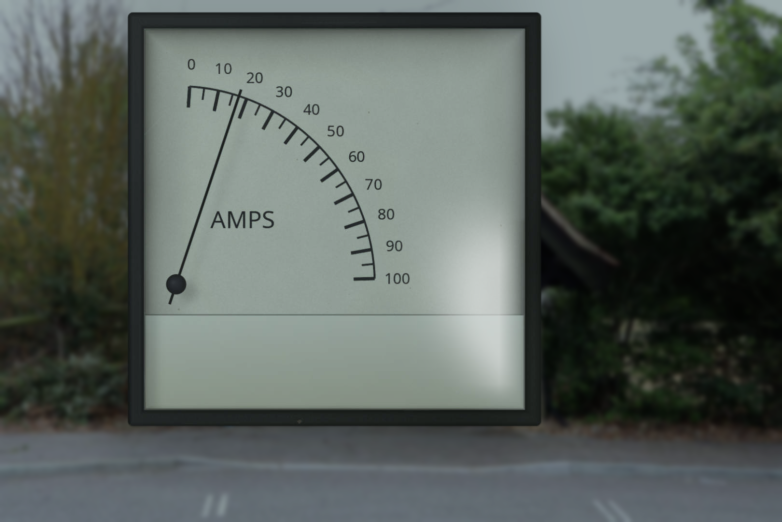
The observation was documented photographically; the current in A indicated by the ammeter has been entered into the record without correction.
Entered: 17.5 A
